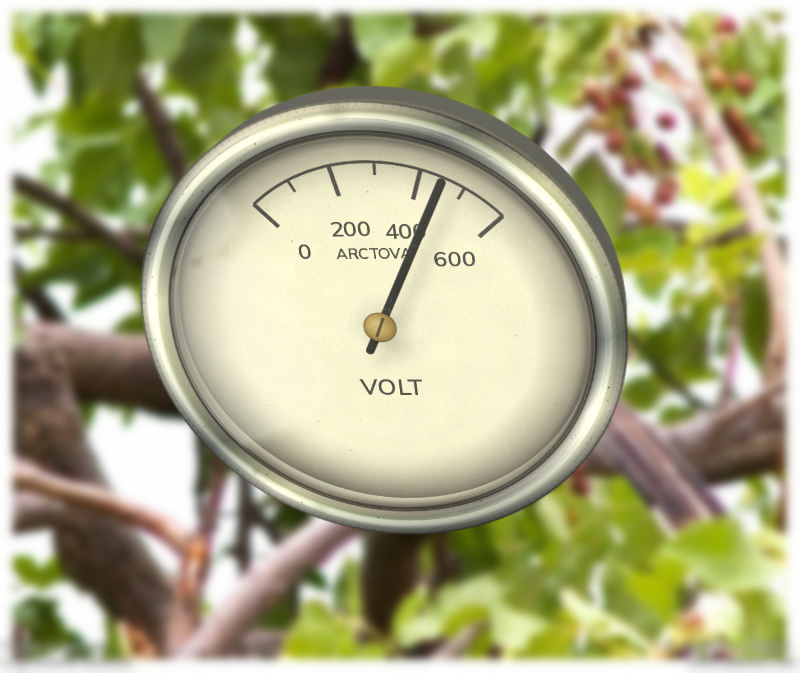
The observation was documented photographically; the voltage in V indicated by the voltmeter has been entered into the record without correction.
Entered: 450 V
